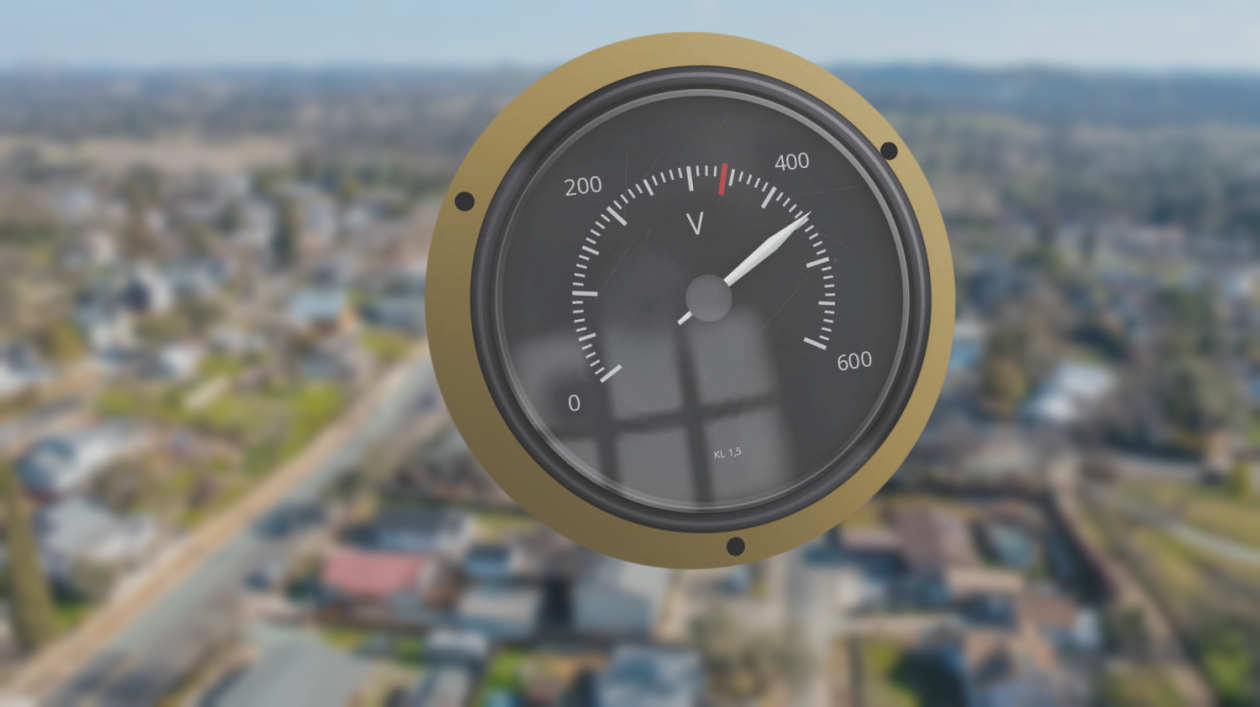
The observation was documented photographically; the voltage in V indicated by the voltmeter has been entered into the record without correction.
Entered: 445 V
